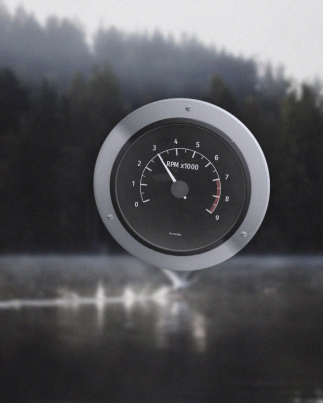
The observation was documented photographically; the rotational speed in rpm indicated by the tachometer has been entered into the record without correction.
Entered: 3000 rpm
